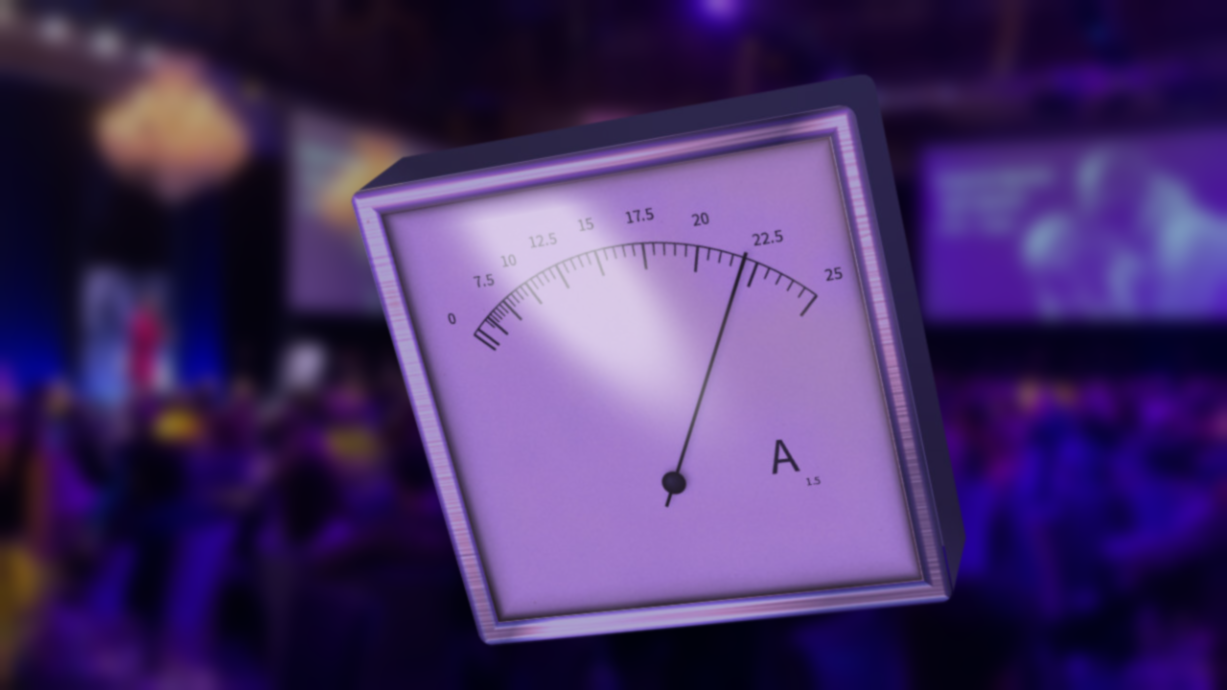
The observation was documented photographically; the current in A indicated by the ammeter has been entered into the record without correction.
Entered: 22 A
